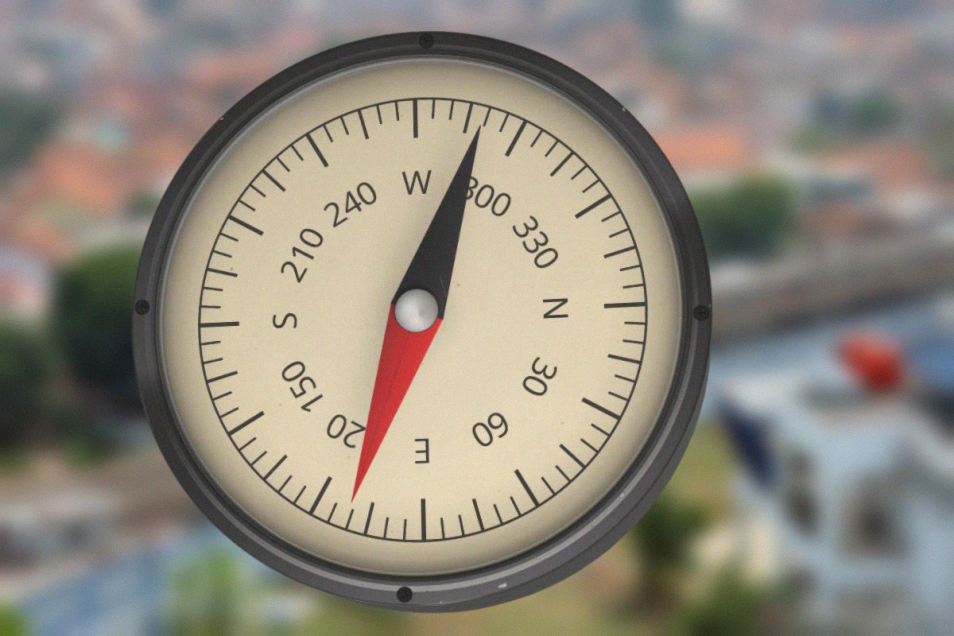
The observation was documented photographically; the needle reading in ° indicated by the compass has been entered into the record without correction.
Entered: 110 °
